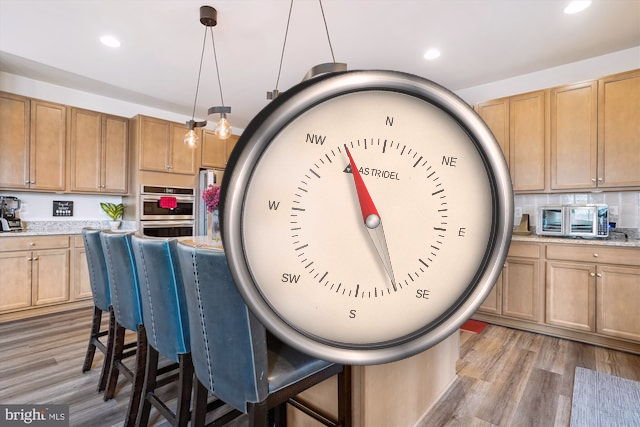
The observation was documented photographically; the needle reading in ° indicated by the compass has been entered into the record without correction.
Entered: 330 °
